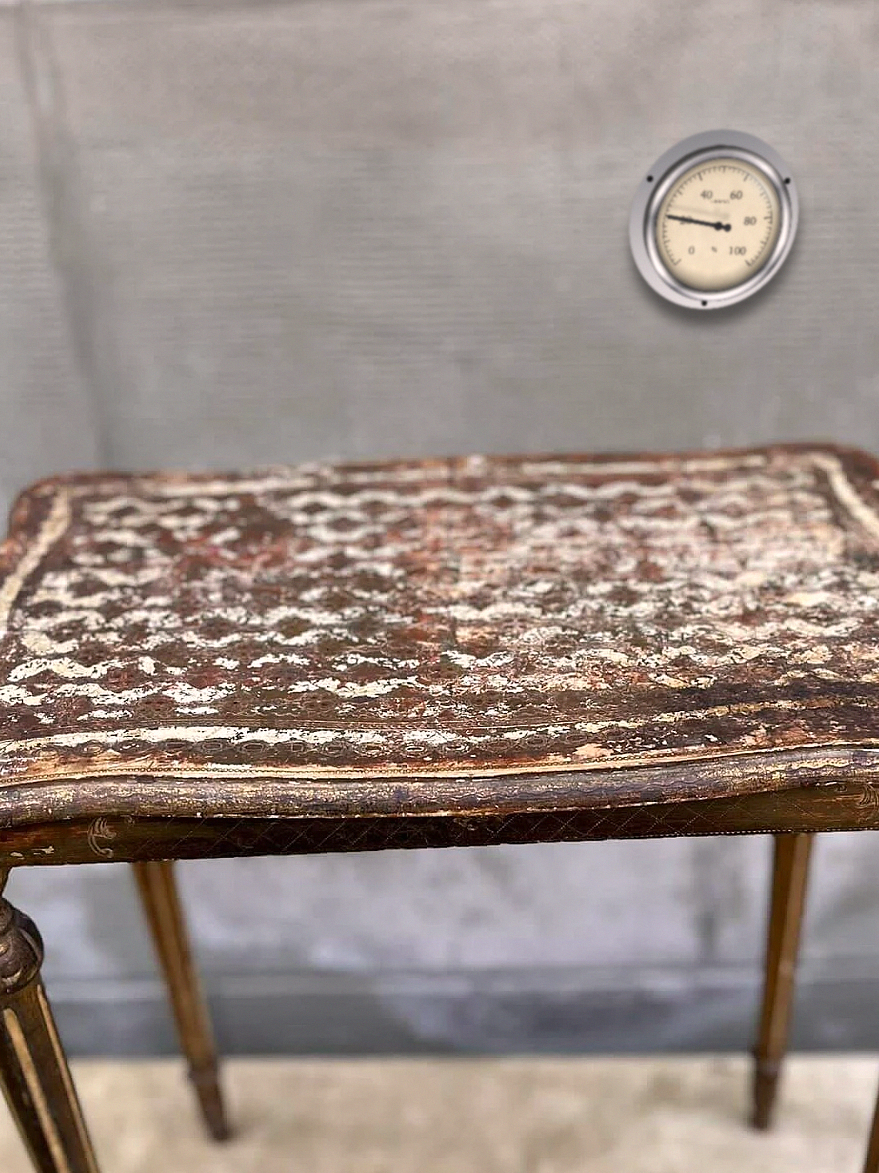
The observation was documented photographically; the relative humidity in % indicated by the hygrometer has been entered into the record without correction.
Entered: 20 %
